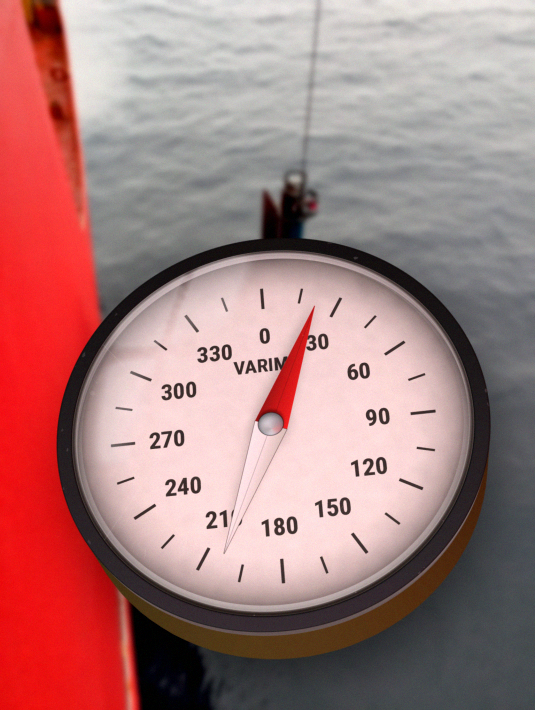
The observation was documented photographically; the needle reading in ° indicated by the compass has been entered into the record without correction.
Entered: 22.5 °
